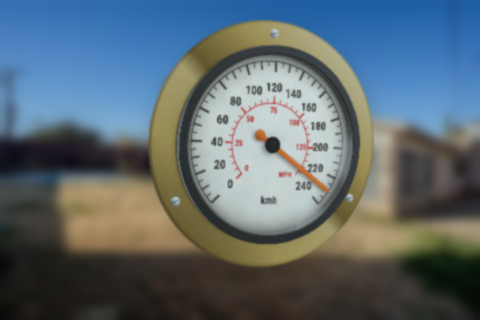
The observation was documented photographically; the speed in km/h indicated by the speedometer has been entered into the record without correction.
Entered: 230 km/h
